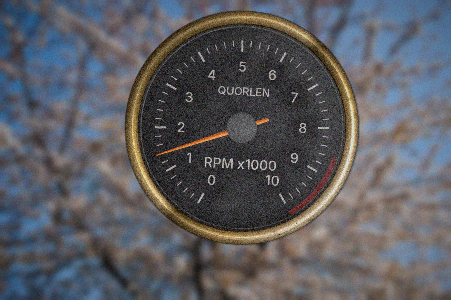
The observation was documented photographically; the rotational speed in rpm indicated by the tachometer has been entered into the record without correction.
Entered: 1400 rpm
